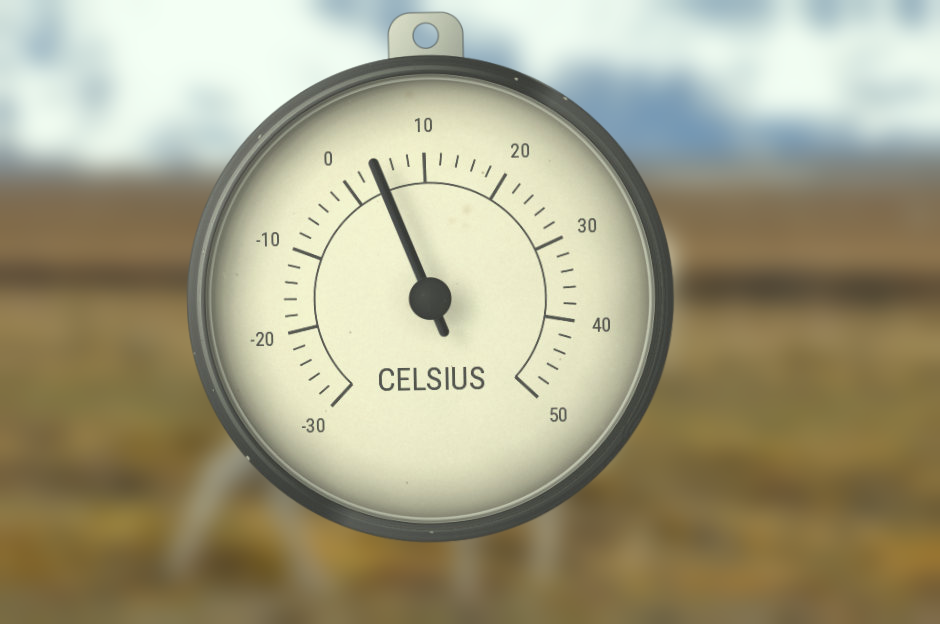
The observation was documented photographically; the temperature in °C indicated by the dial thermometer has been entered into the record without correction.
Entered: 4 °C
